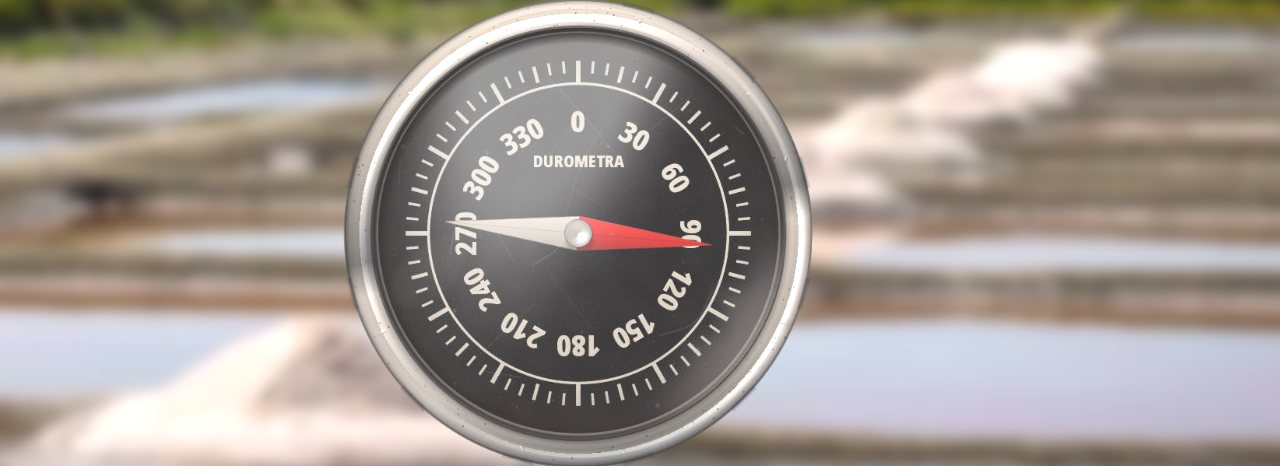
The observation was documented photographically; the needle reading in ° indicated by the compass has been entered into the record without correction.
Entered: 95 °
